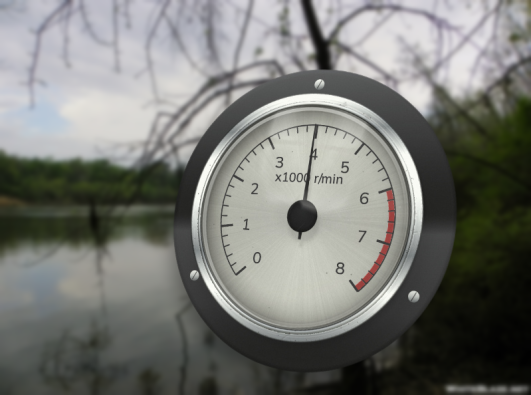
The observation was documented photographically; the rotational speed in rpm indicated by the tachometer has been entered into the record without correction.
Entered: 4000 rpm
